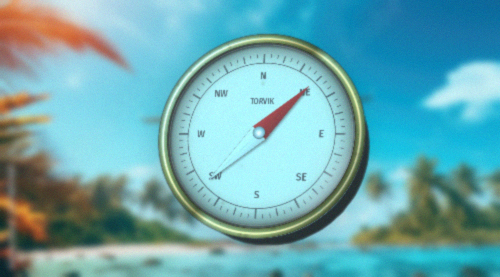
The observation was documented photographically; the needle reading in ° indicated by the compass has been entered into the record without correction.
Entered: 45 °
